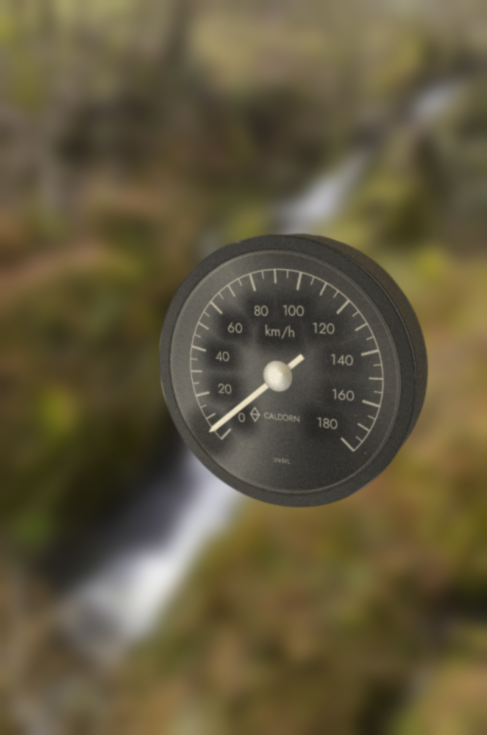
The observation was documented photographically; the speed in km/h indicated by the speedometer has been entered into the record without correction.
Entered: 5 km/h
